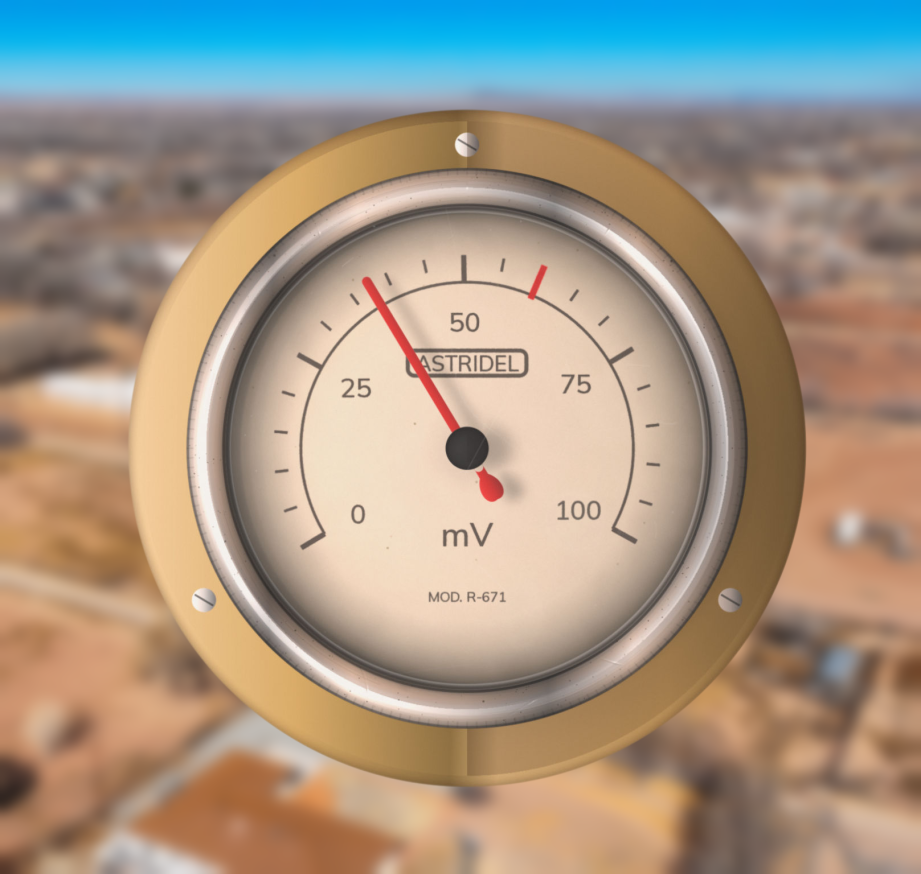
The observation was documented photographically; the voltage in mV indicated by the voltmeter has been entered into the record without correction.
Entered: 37.5 mV
